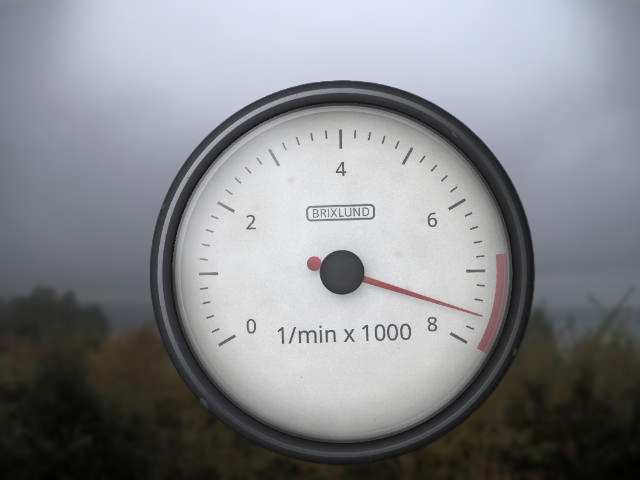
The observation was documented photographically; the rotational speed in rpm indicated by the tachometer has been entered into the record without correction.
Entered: 7600 rpm
